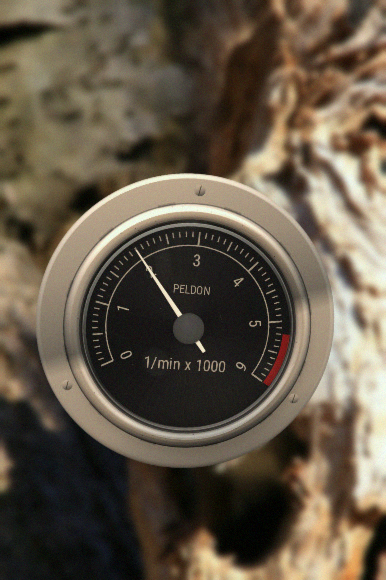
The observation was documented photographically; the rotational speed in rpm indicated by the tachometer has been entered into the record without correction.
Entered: 2000 rpm
